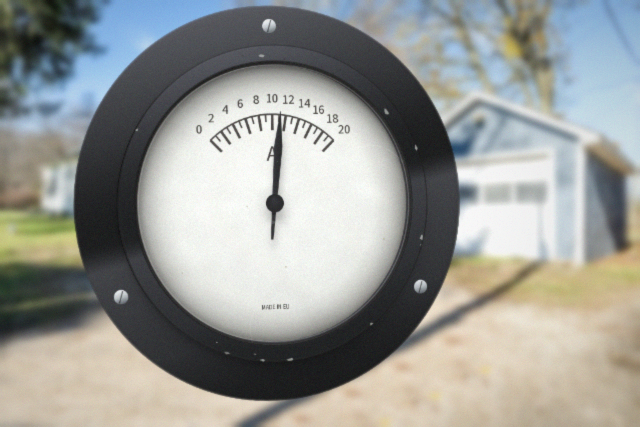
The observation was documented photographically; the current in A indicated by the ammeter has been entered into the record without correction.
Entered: 11 A
